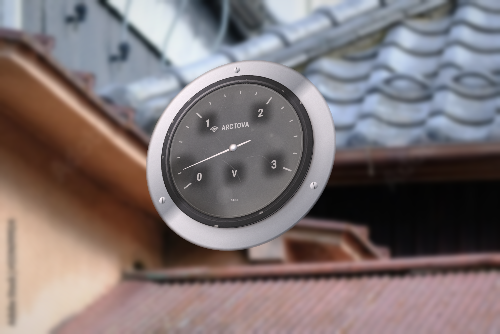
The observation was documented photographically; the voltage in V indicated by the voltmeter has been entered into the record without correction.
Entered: 0.2 V
